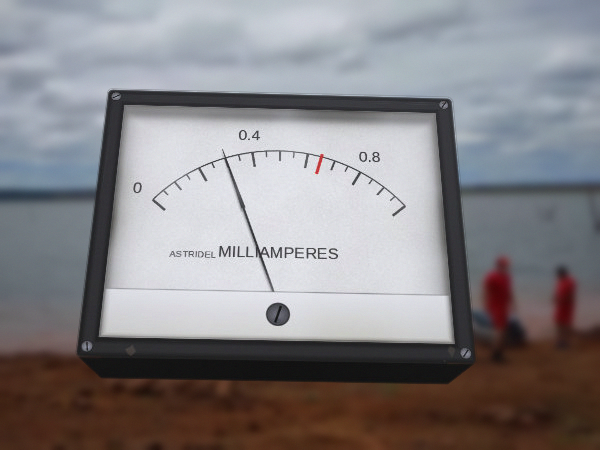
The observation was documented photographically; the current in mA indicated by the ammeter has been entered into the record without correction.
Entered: 0.3 mA
